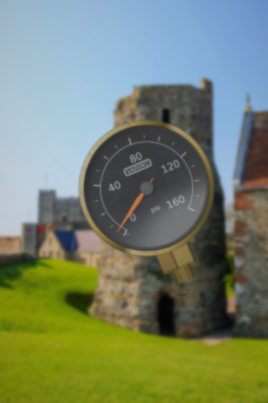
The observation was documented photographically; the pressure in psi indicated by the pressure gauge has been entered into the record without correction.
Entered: 5 psi
